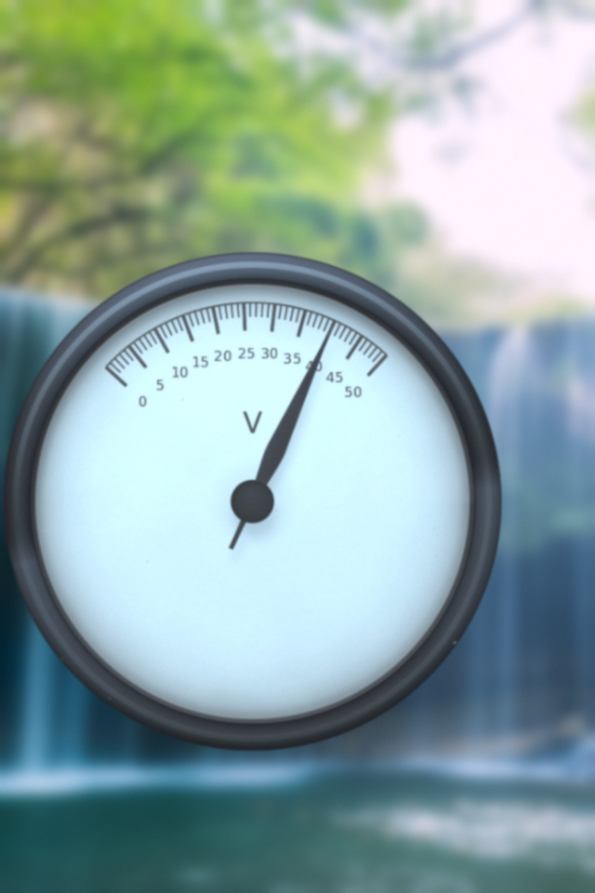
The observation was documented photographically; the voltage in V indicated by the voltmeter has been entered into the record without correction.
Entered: 40 V
